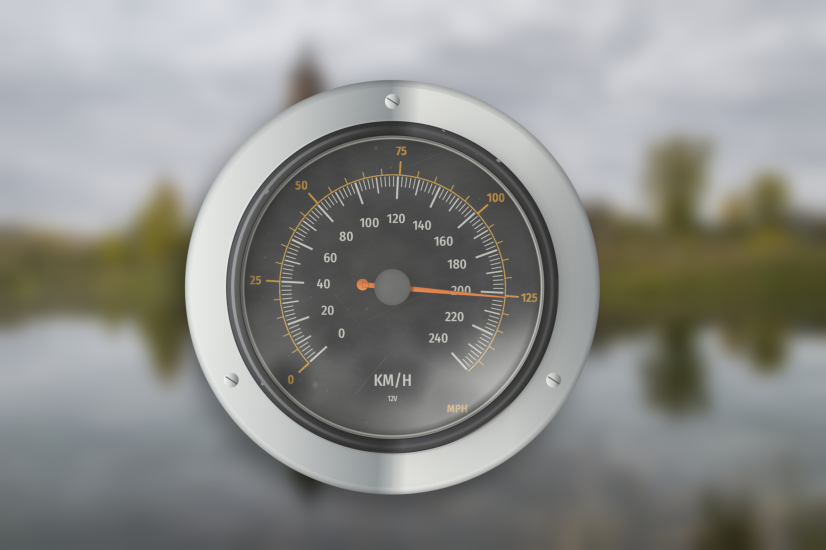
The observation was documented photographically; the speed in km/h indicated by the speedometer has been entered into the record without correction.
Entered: 202 km/h
